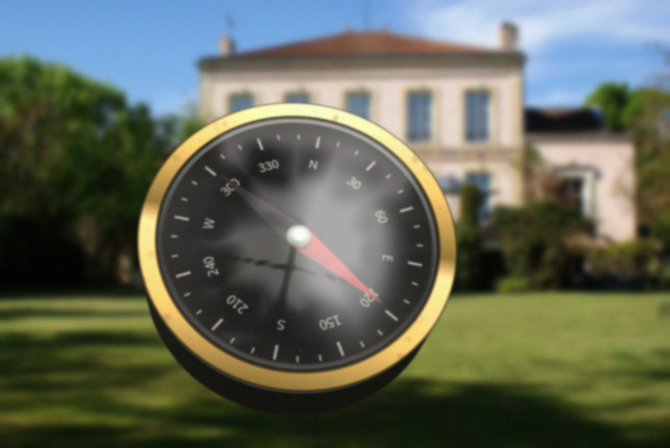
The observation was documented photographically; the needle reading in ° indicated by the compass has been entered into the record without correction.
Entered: 120 °
